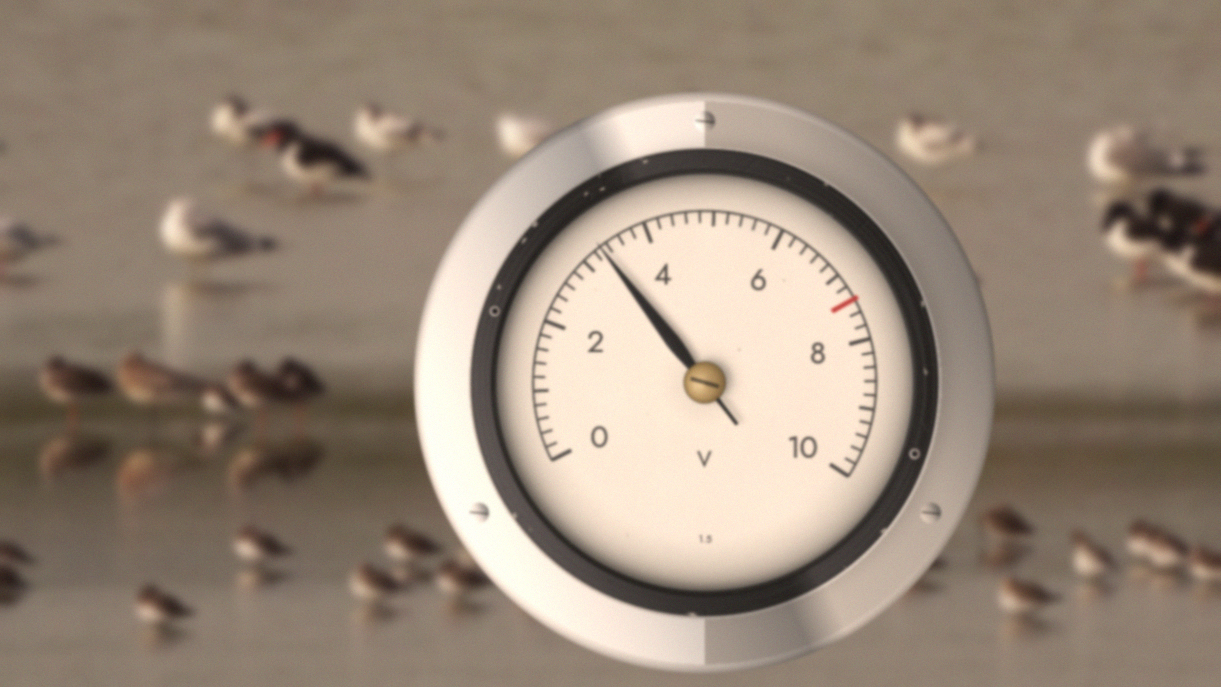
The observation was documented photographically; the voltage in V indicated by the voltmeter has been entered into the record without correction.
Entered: 3.3 V
